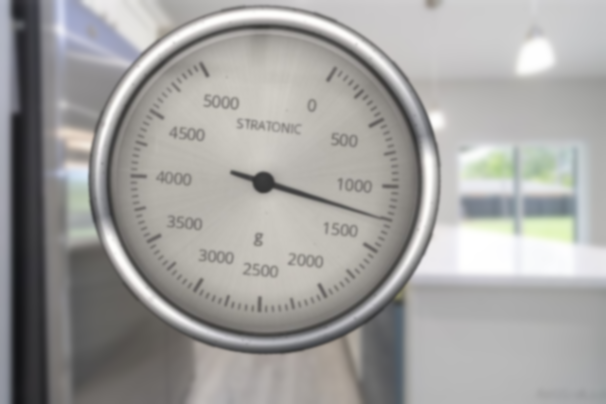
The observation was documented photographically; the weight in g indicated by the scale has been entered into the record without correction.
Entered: 1250 g
